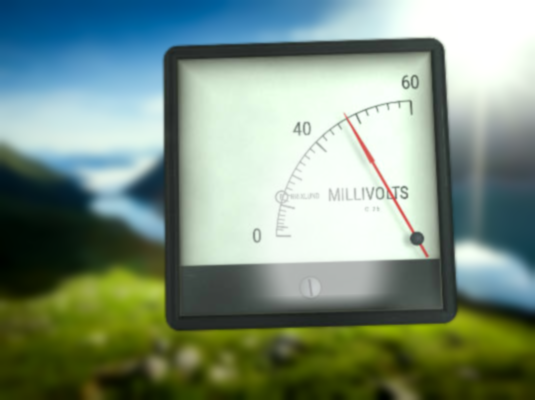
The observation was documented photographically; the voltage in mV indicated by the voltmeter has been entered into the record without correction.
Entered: 48 mV
